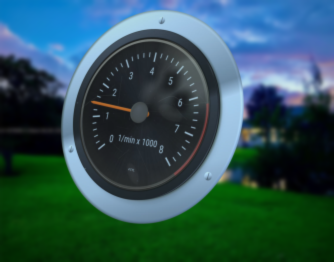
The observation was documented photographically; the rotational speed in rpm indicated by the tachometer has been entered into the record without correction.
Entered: 1400 rpm
